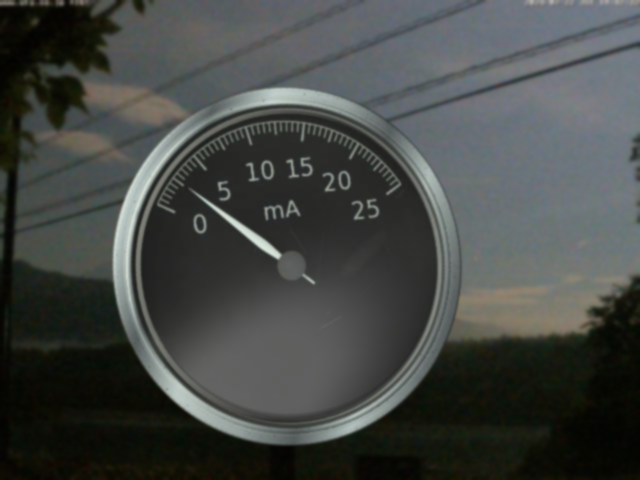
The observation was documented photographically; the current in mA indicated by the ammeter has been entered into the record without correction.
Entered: 2.5 mA
